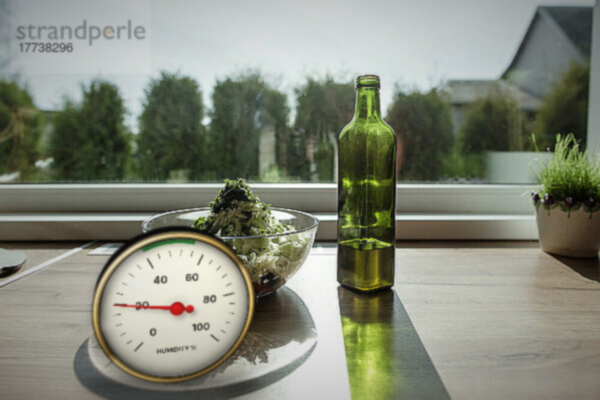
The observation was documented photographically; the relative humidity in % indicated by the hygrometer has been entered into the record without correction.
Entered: 20 %
